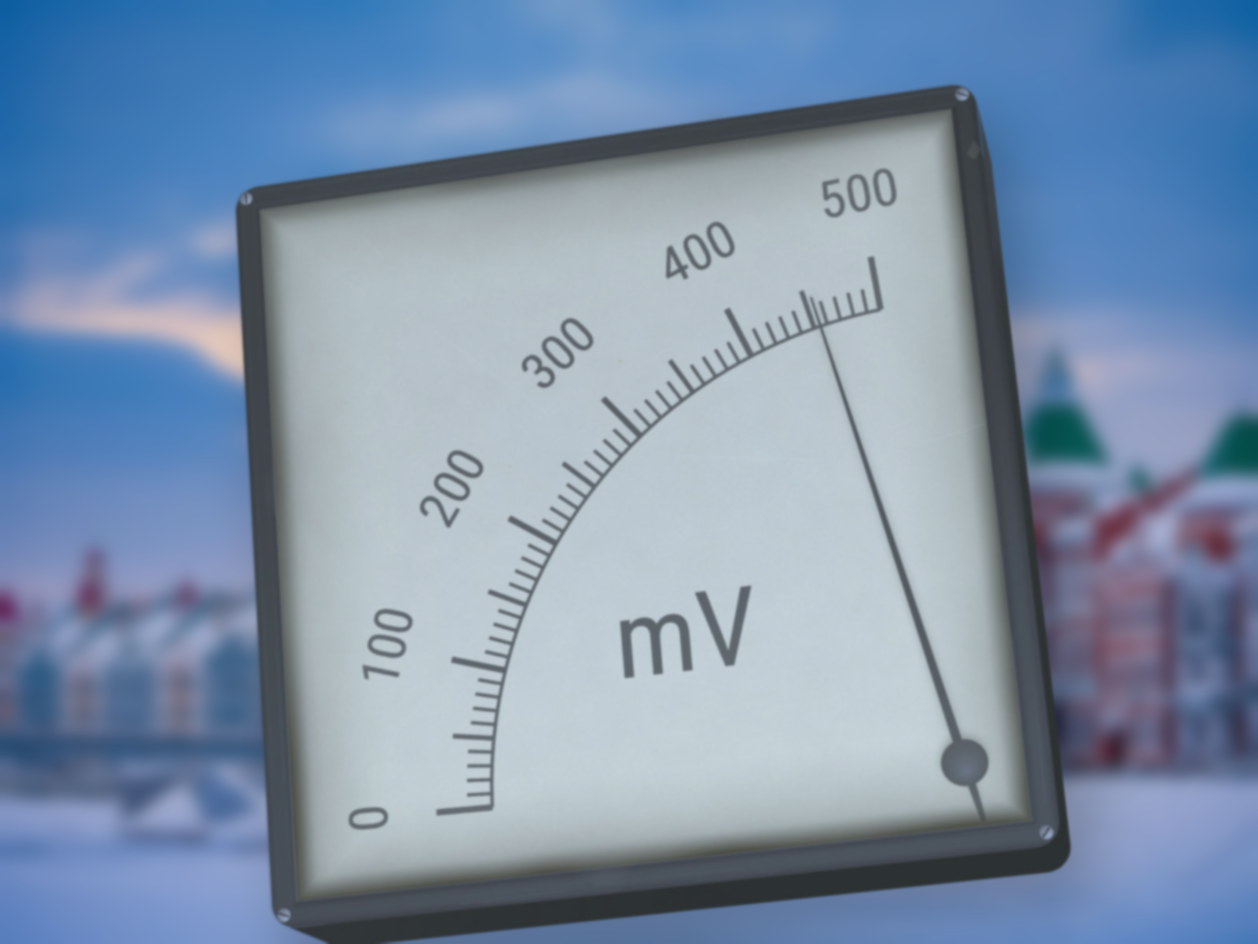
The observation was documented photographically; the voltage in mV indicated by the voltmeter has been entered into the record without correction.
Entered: 455 mV
